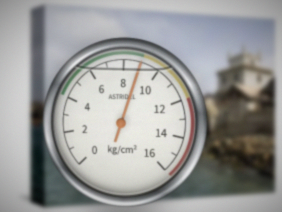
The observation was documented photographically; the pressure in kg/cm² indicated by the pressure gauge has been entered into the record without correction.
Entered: 9 kg/cm²
